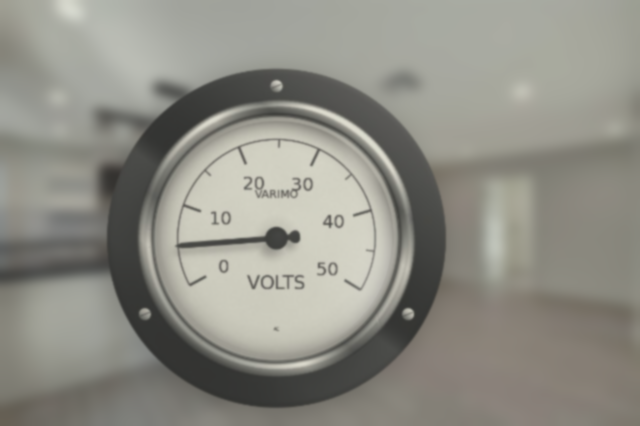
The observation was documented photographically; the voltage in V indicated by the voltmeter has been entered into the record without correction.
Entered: 5 V
